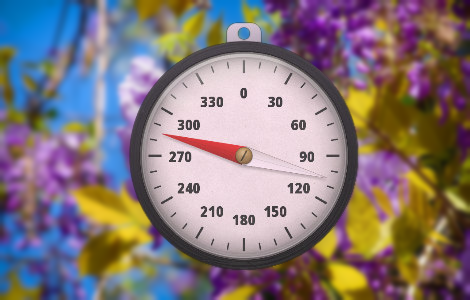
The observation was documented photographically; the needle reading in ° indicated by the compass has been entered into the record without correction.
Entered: 285 °
